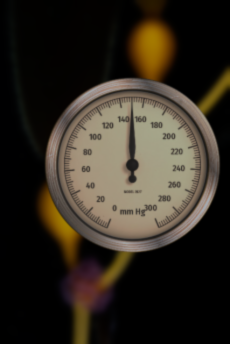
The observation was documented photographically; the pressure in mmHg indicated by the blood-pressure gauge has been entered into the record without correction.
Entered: 150 mmHg
